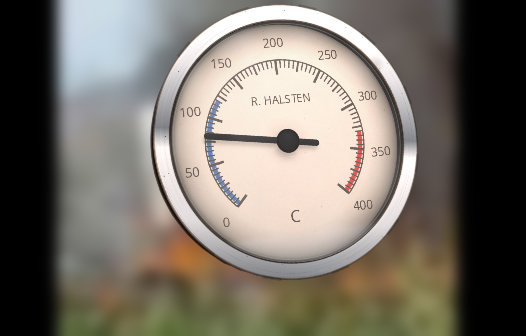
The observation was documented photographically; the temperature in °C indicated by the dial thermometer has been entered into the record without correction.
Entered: 80 °C
